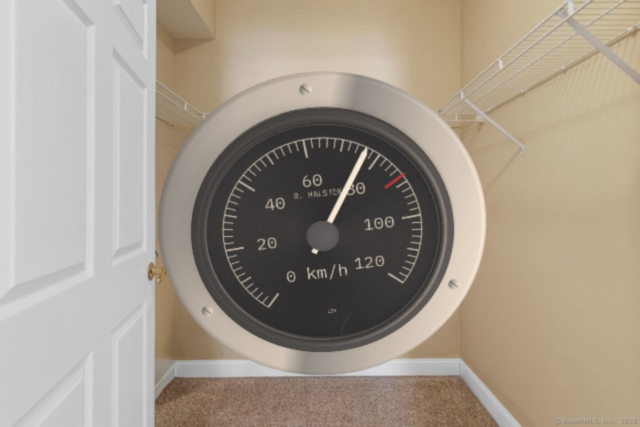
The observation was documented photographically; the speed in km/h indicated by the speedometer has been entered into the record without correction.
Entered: 76 km/h
